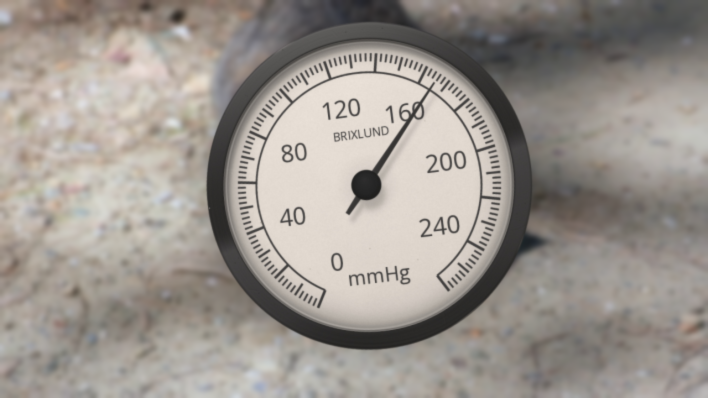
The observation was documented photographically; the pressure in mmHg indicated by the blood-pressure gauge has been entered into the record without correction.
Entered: 166 mmHg
